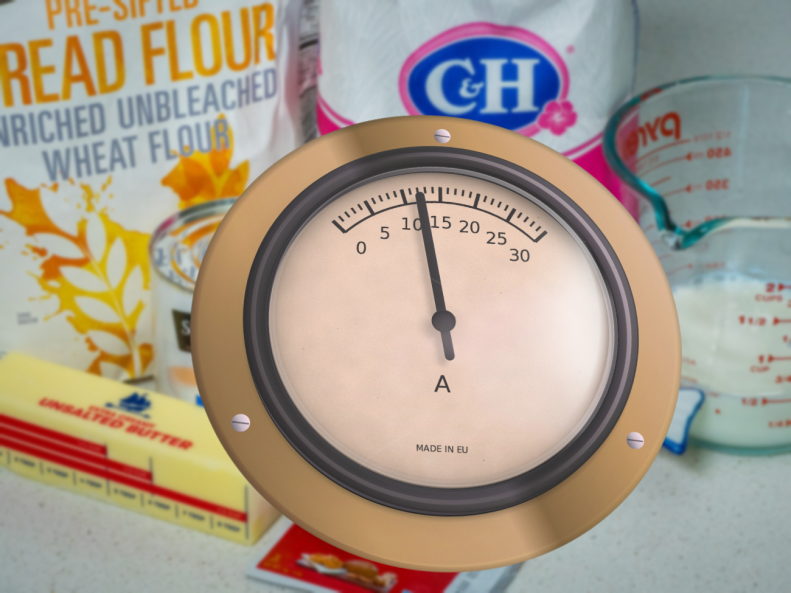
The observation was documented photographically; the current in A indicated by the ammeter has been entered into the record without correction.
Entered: 12 A
